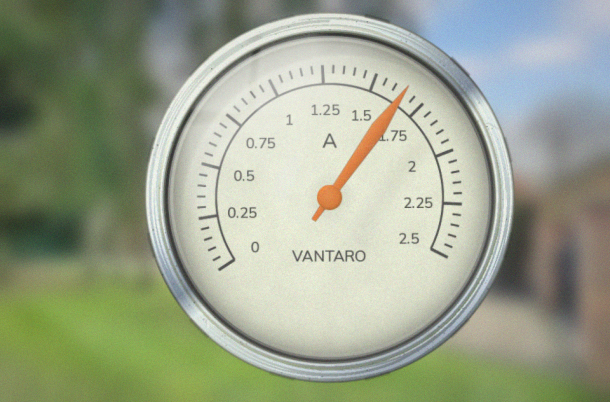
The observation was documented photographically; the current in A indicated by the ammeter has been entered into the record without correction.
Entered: 1.65 A
